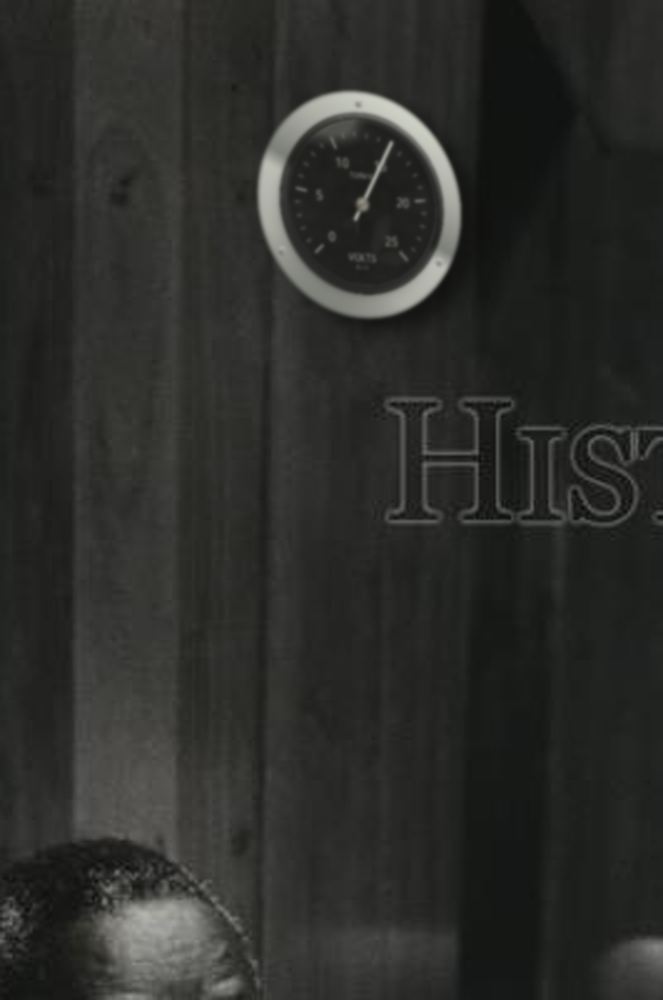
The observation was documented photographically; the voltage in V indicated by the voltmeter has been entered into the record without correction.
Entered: 15 V
